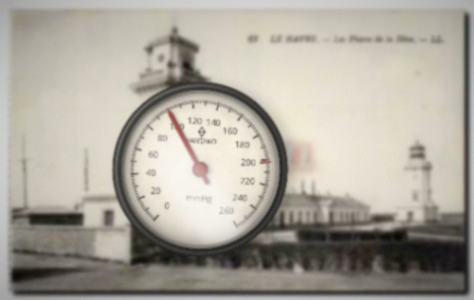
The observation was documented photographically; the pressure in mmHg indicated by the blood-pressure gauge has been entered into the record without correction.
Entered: 100 mmHg
